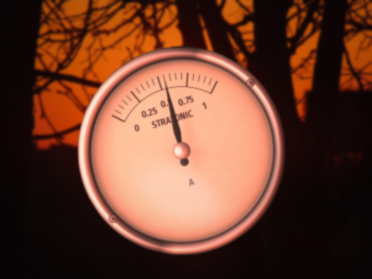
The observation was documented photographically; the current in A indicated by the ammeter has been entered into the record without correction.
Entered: 0.55 A
